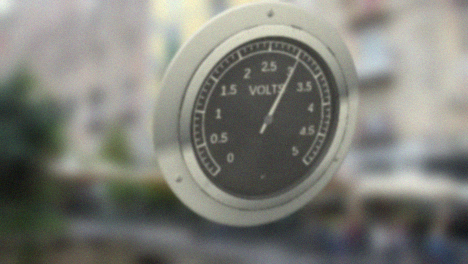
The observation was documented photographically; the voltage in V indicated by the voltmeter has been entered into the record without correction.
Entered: 3 V
